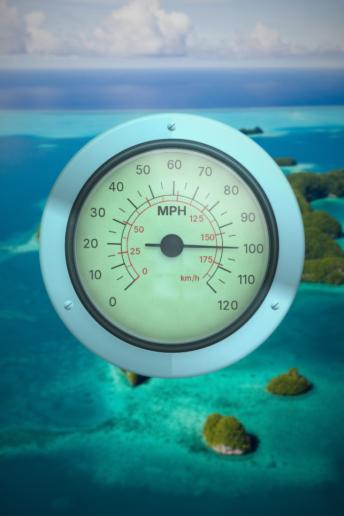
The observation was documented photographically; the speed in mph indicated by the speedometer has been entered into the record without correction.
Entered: 100 mph
